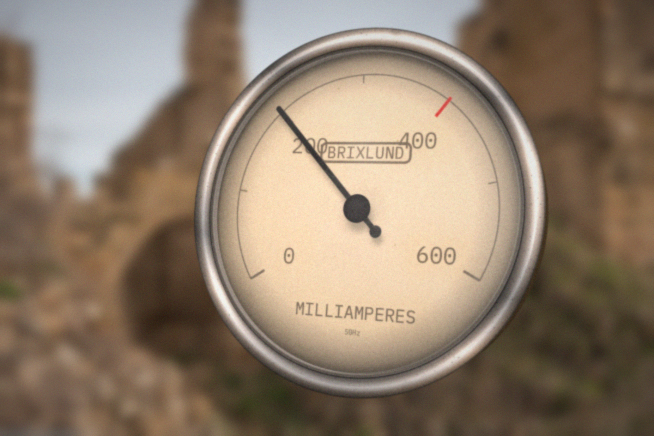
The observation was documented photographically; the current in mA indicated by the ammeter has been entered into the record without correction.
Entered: 200 mA
